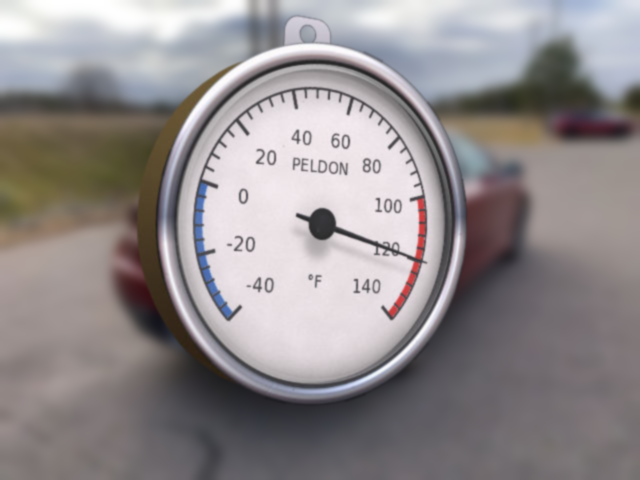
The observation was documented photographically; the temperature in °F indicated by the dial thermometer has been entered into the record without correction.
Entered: 120 °F
